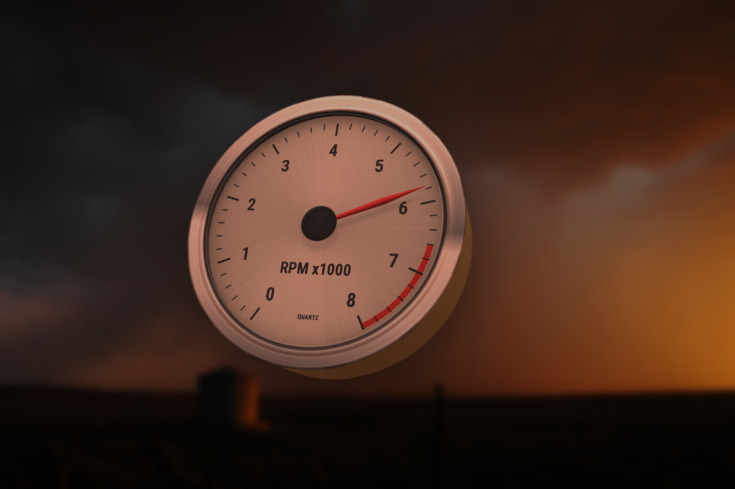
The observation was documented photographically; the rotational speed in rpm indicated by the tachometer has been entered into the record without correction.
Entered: 5800 rpm
